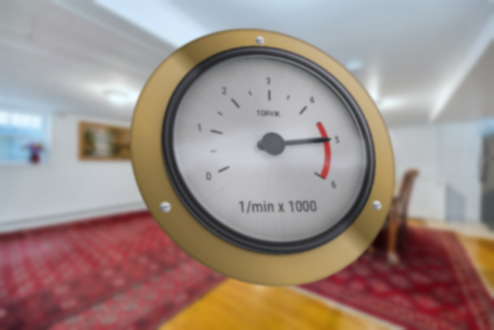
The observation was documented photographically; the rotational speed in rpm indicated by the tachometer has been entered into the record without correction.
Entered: 5000 rpm
